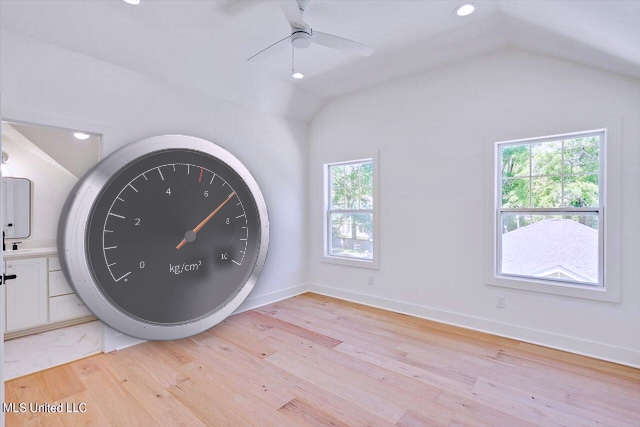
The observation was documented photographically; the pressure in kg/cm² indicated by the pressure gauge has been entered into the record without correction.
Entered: 7 kg/cm²
